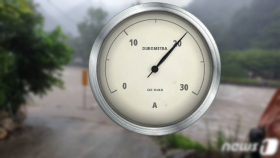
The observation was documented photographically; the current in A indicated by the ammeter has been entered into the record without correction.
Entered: 20 A
